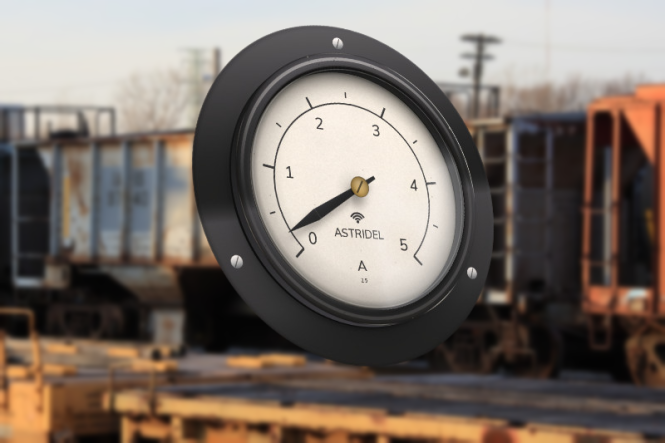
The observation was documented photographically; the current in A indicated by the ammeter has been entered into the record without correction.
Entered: 0.25 A
